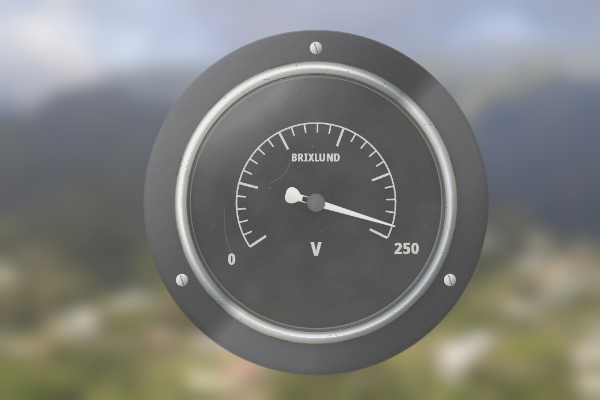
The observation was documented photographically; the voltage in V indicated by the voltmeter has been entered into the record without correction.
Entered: 240 V
